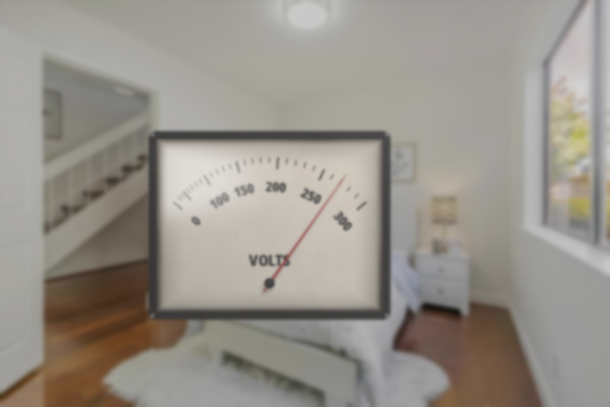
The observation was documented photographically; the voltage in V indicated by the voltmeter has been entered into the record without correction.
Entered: 270 V
